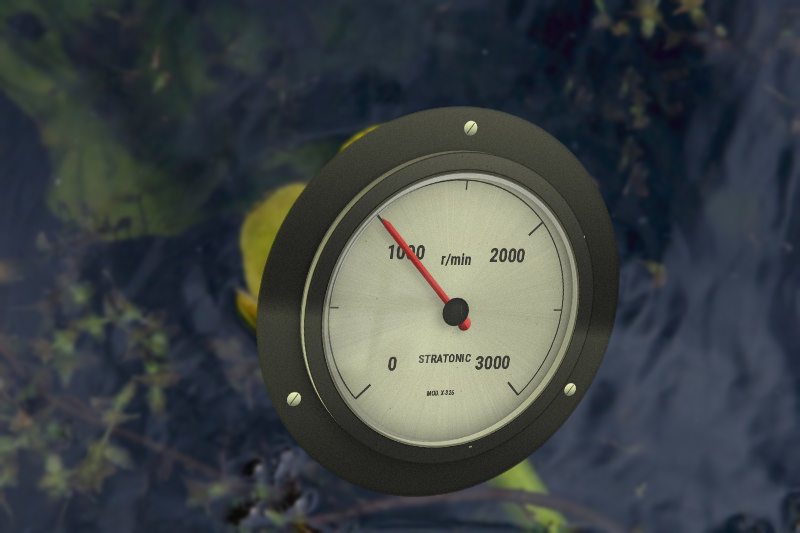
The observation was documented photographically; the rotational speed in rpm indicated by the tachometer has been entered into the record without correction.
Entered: 1000 rpm
